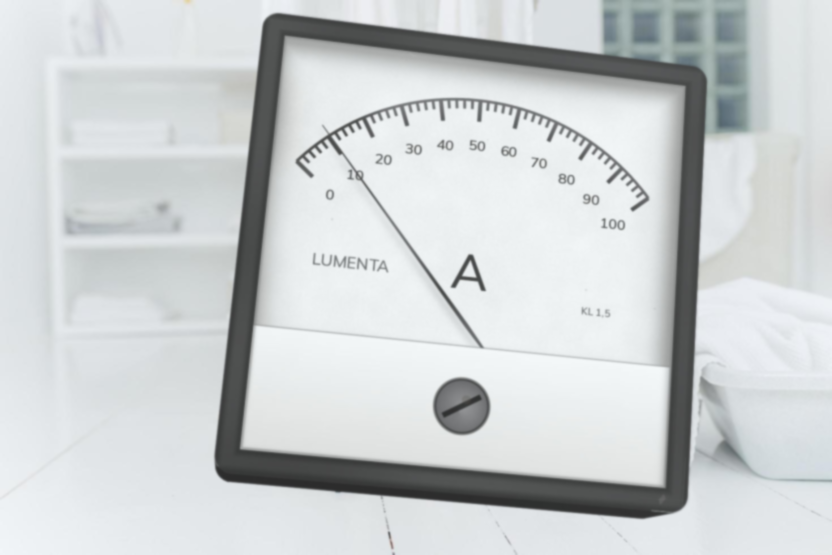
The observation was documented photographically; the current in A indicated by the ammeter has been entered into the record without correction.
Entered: 10 A
